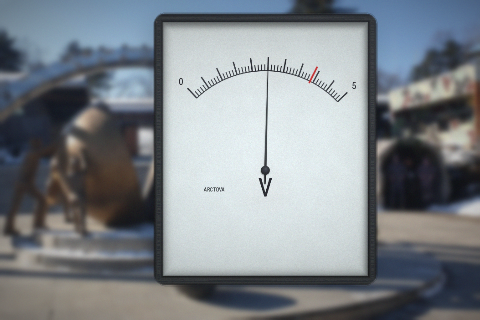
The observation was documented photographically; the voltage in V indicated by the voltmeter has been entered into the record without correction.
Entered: 2.5 V
